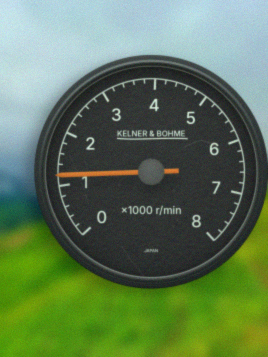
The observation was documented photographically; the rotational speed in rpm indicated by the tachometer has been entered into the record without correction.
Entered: 1200 rpm
